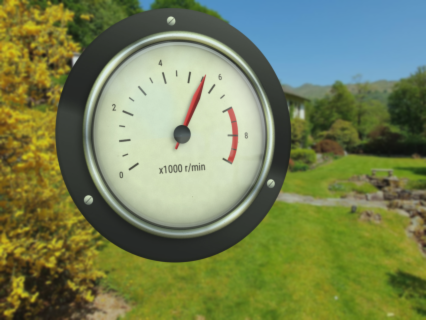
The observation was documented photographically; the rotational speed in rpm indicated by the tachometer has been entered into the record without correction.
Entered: 5500 rpm
